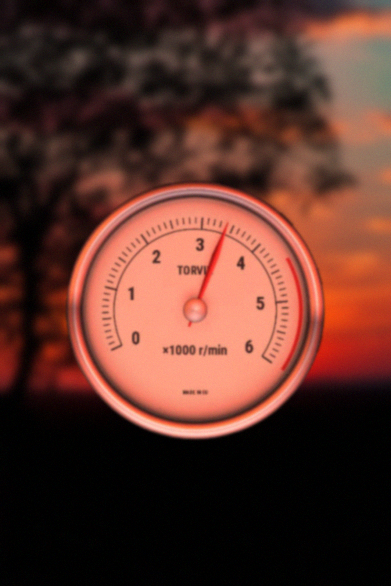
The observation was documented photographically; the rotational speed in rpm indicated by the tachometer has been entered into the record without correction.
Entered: 3400 rpm
